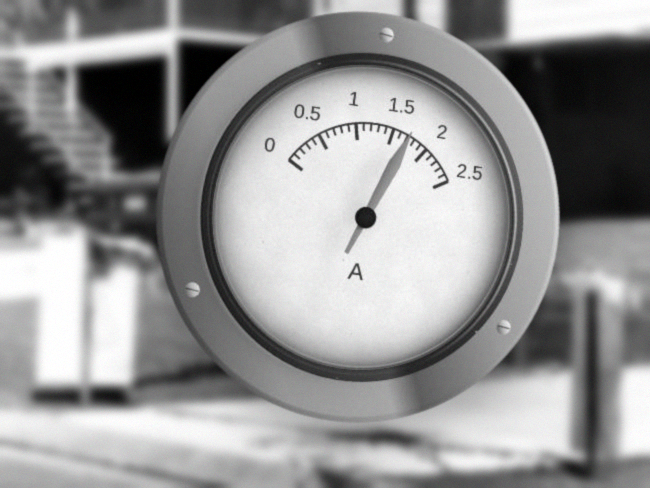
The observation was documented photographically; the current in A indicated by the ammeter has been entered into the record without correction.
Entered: 1.7 A
